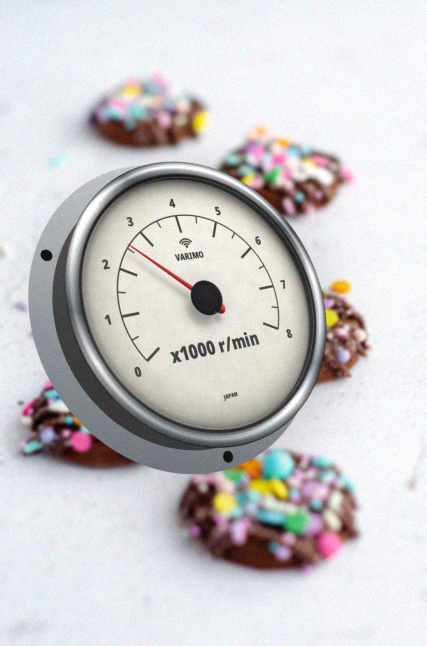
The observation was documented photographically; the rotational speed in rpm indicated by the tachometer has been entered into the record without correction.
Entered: 2500 rpm
